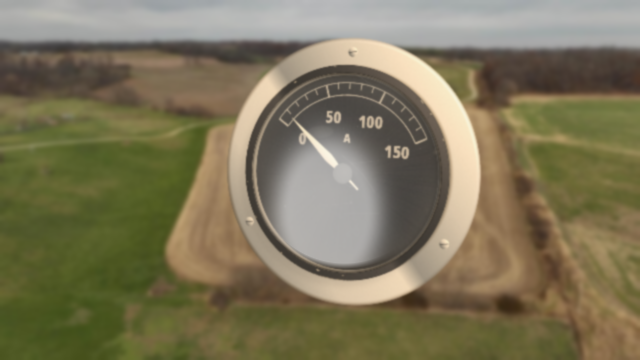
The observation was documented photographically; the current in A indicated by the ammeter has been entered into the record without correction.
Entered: 10 A
